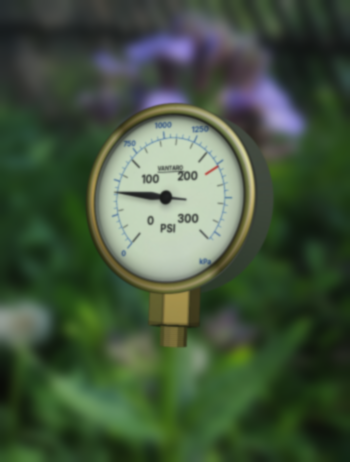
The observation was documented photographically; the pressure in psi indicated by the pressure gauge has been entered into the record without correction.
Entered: 60 psi
